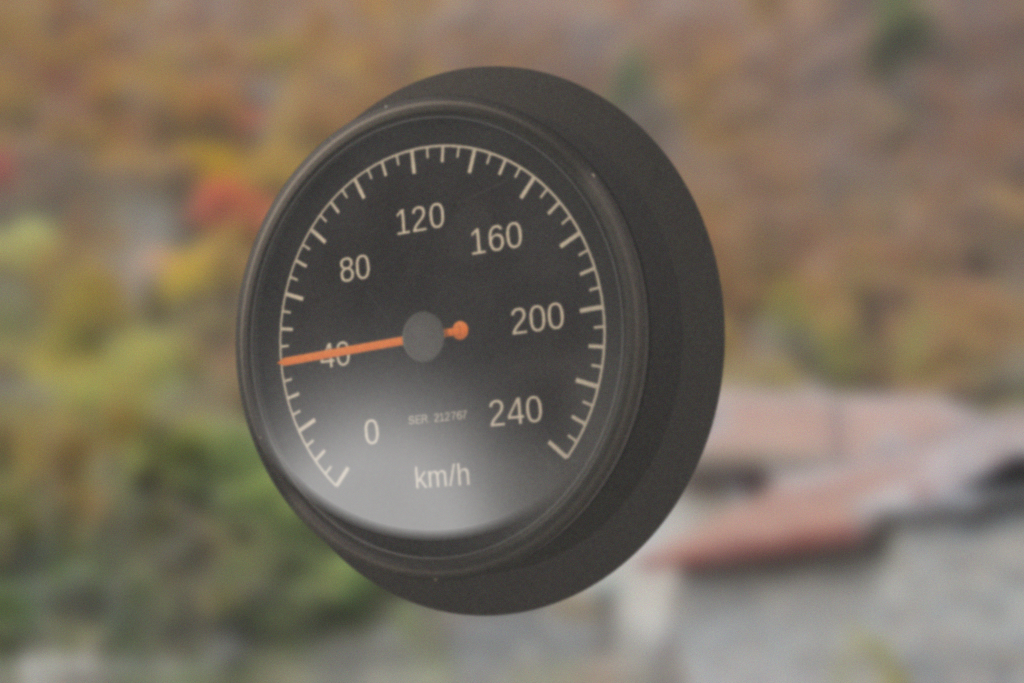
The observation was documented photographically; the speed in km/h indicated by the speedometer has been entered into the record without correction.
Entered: 40 km/h
